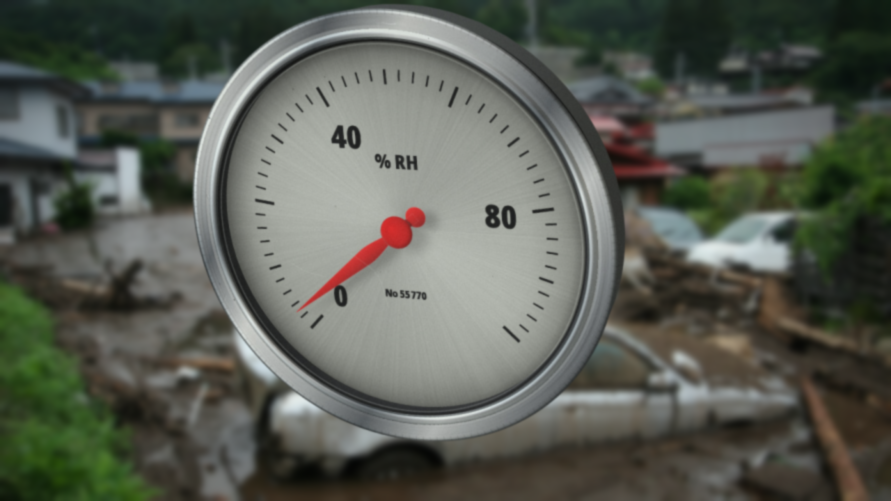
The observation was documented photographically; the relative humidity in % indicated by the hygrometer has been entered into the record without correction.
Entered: 3 %
